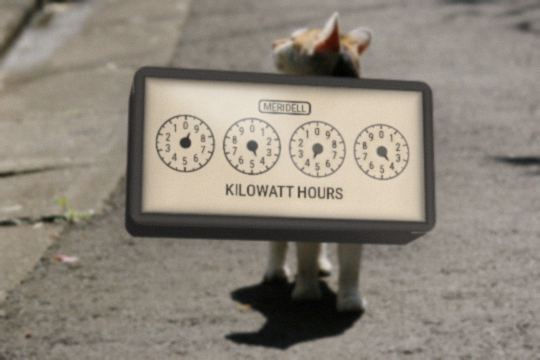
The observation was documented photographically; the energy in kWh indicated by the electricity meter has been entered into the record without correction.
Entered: 9444 kWh
